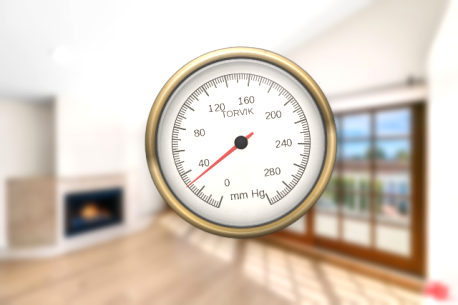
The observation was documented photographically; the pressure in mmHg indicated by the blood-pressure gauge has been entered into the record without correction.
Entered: 30 mmHg
